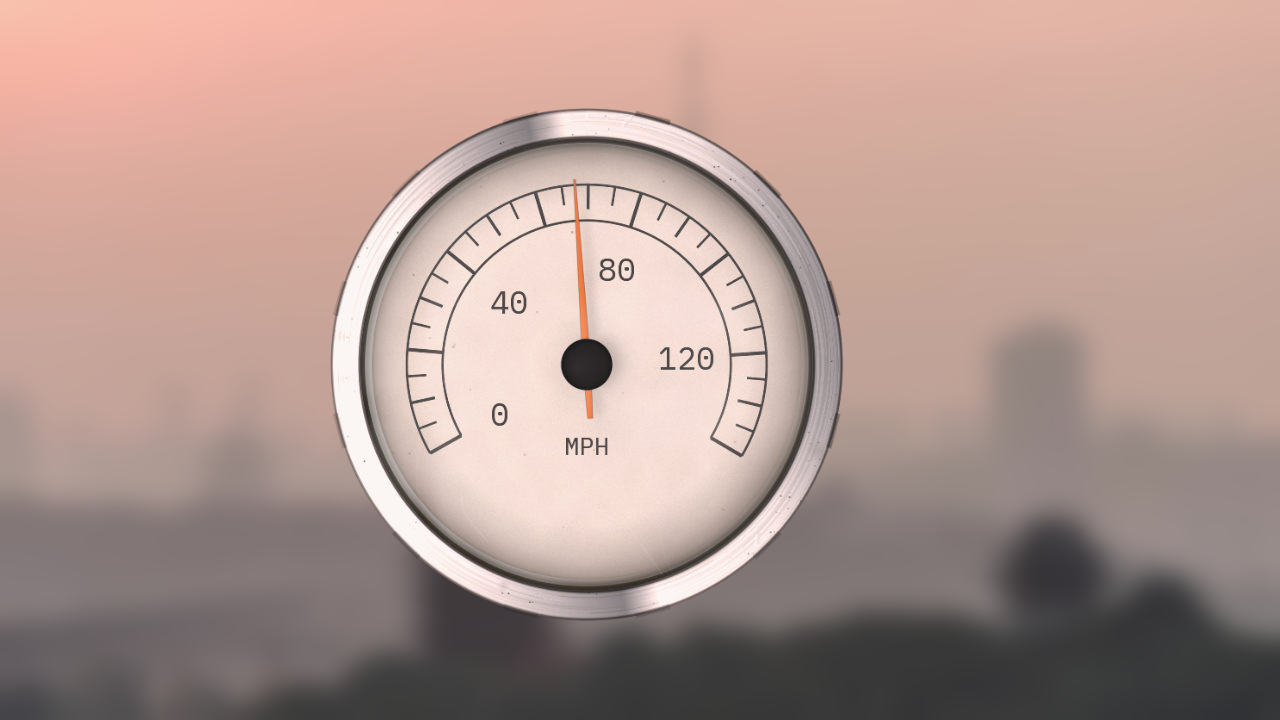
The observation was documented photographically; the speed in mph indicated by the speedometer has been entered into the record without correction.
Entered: 67.5 mph
